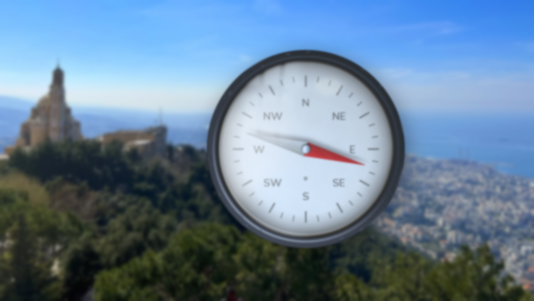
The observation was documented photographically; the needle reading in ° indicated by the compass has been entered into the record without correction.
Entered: 105 °
